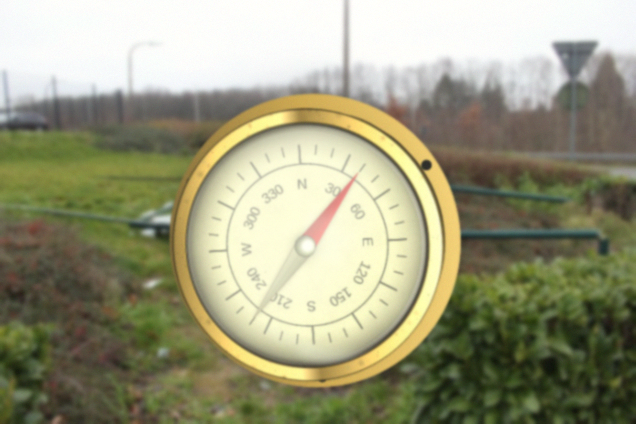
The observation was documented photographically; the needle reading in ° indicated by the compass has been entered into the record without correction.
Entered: 40 °
